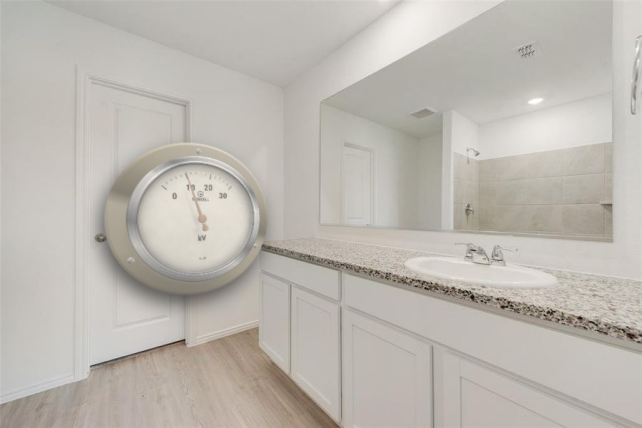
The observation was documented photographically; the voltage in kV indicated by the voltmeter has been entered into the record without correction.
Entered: 10 kV
